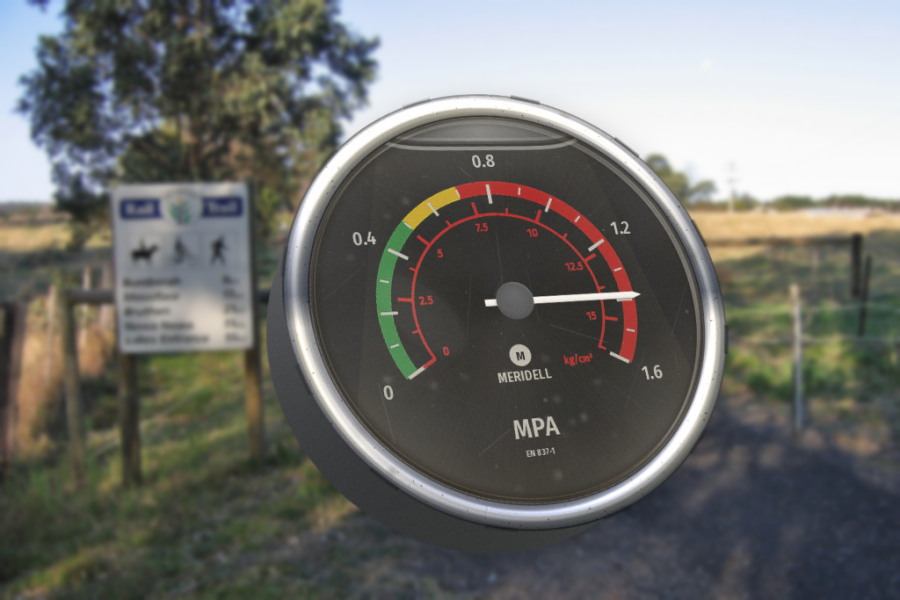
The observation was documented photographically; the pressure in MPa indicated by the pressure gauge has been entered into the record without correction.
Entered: 1.4 MPa
